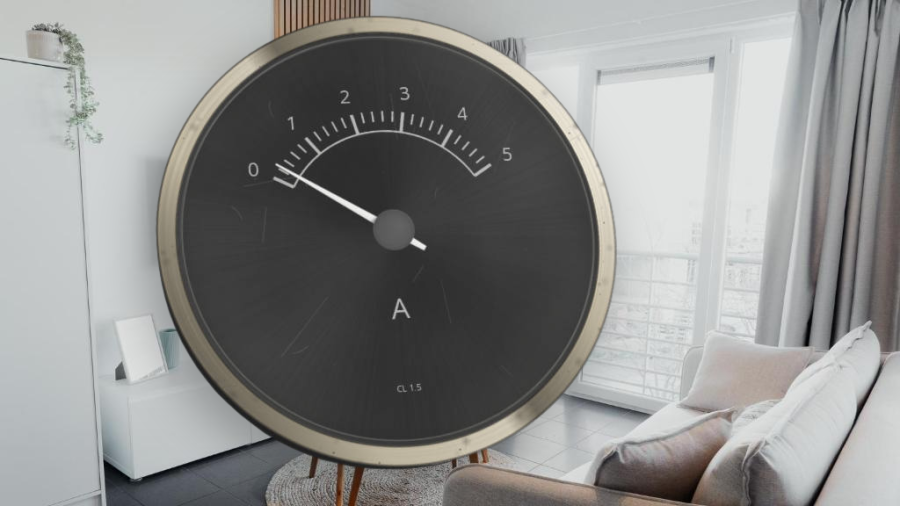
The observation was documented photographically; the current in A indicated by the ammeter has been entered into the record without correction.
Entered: 0.2 A
